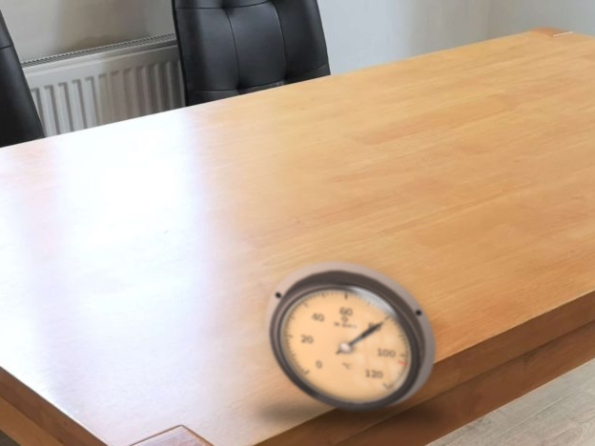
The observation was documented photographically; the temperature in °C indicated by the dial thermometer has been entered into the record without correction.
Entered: 80 °C
